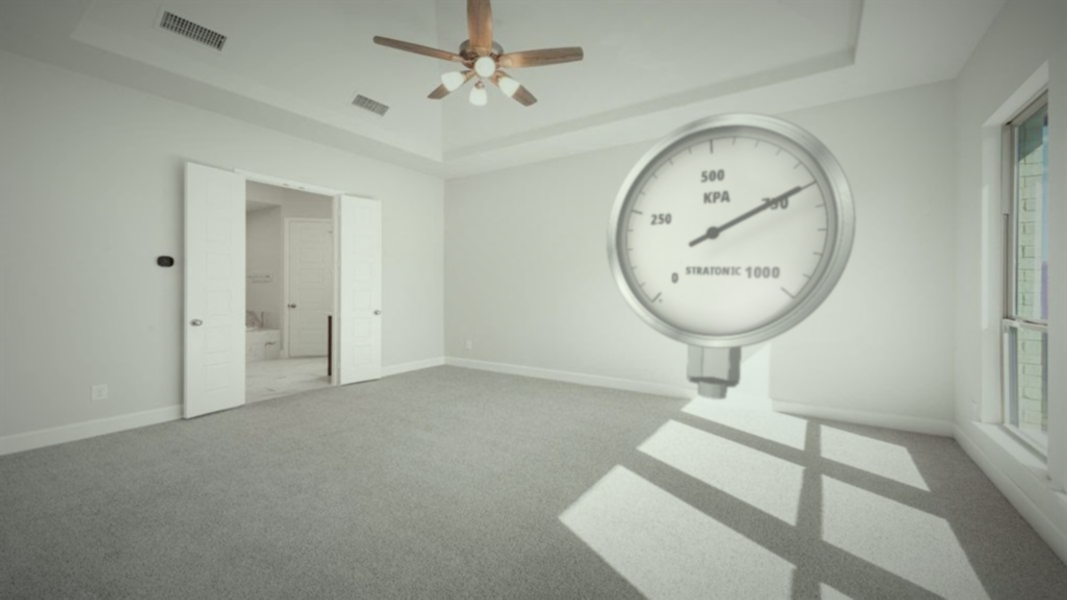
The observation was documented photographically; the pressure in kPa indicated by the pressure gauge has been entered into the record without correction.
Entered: 750 kPa
